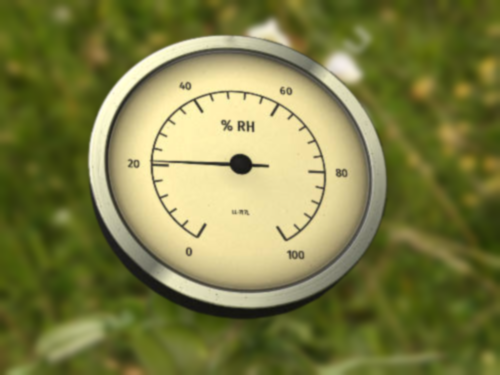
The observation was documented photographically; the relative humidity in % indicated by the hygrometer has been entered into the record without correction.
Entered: 20 %
